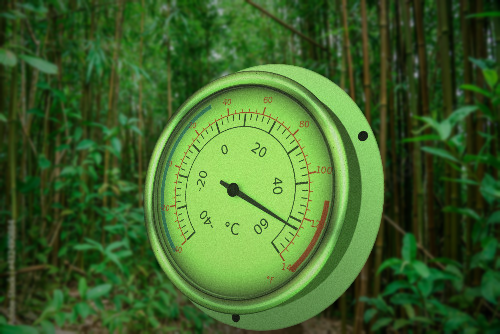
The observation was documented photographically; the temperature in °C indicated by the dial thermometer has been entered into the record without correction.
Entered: 52 °C
